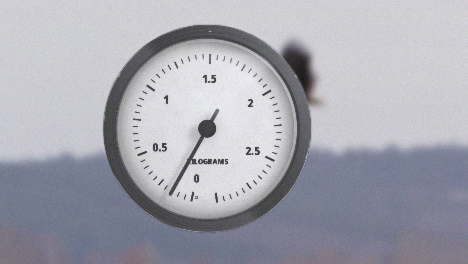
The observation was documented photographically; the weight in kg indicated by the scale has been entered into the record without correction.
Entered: 0.15 kg
